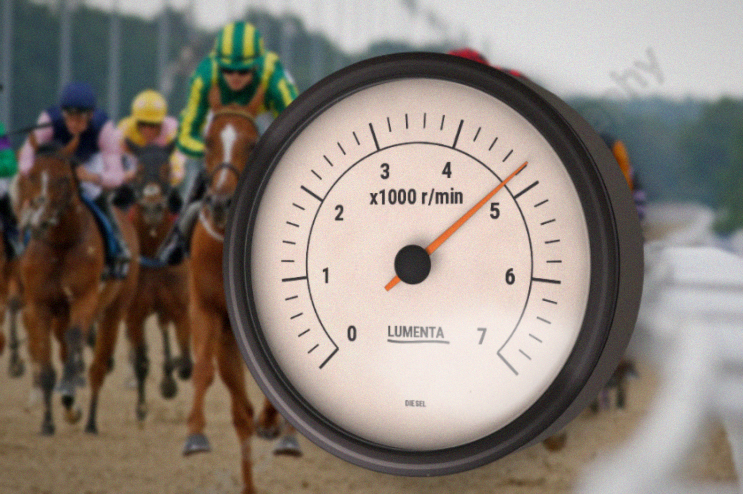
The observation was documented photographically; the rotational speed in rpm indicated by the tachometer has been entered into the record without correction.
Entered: 4800 rpm
